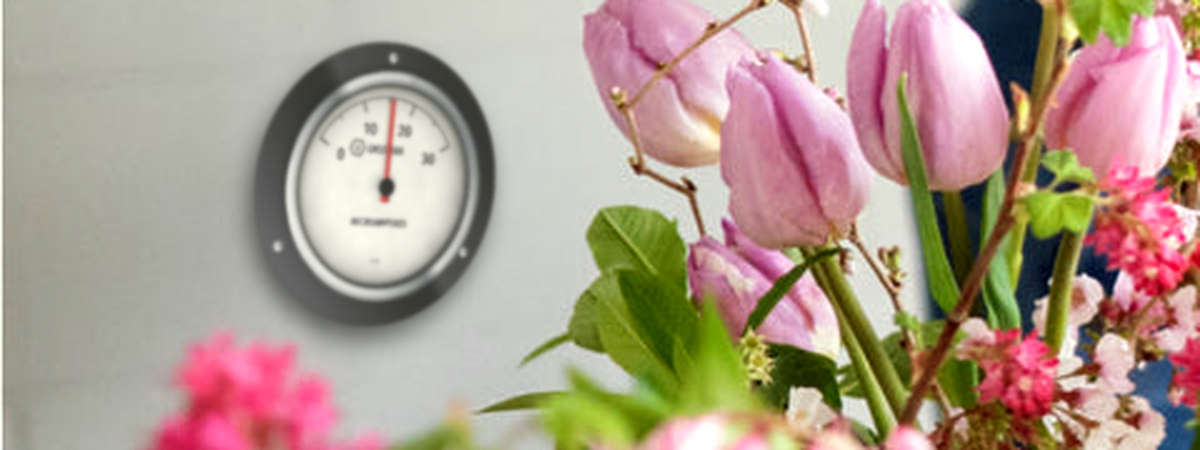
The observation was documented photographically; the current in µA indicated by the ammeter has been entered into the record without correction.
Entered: 15 µA
